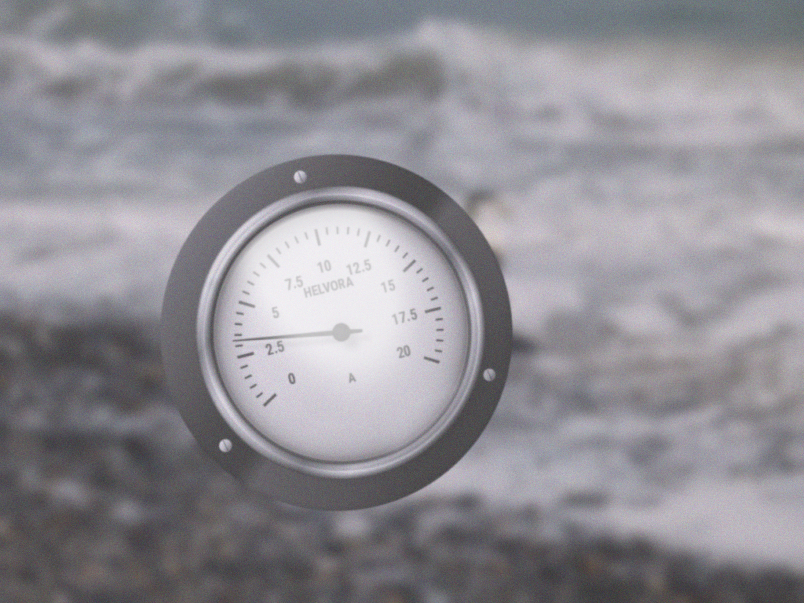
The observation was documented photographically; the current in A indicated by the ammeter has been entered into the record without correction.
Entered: 3.25 A
